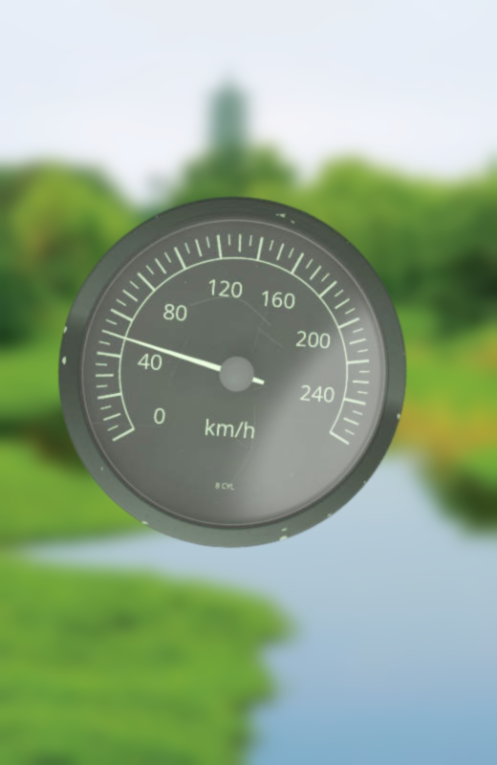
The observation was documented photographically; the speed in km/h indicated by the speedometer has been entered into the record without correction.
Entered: 50 km/h
